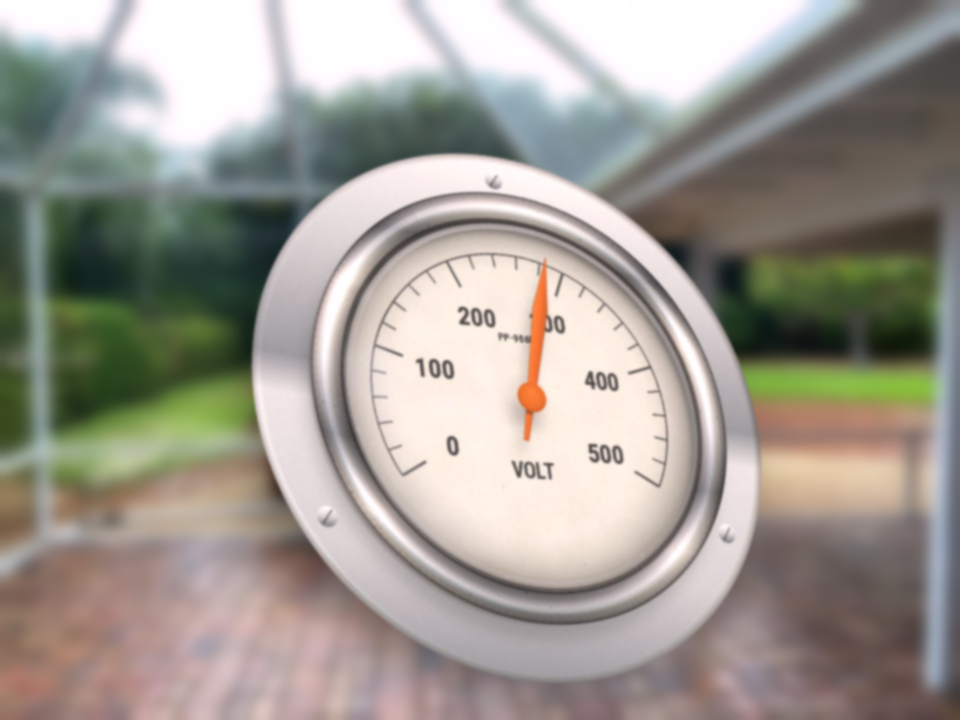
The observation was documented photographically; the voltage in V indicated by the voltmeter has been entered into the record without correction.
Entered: 280 V
